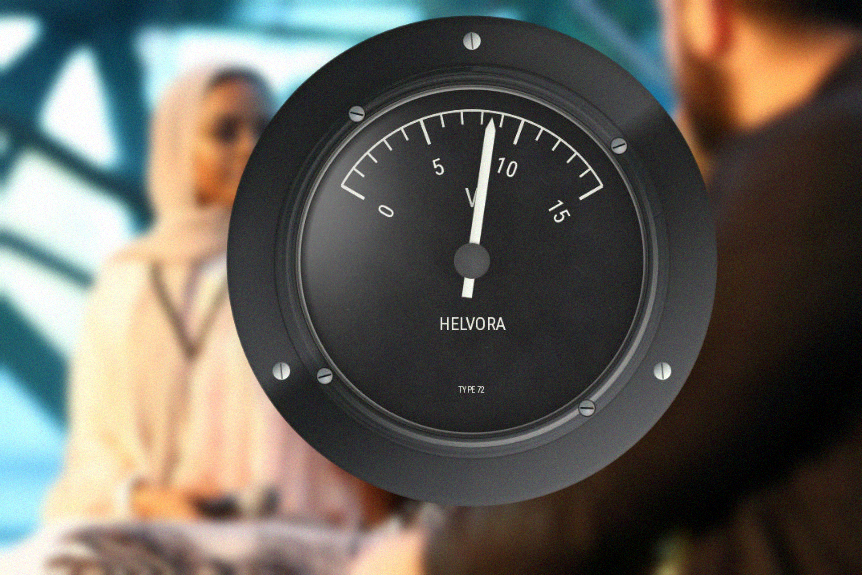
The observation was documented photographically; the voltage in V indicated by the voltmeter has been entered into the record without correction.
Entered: 8.5 V
